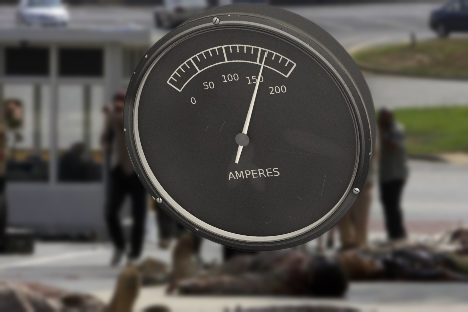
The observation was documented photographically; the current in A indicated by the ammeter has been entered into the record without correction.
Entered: 160 A
